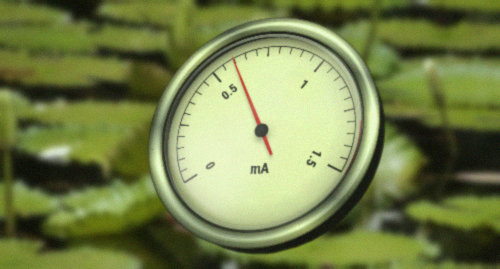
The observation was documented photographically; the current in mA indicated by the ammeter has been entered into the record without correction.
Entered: 0.6 mA
